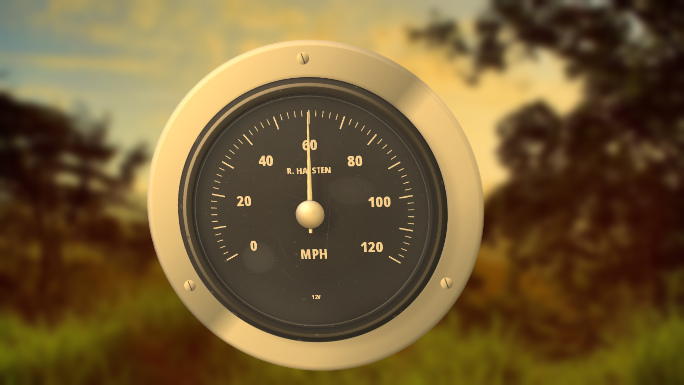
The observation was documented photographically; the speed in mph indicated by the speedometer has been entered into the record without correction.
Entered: 60 mph
